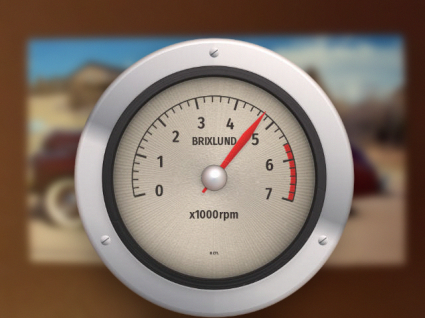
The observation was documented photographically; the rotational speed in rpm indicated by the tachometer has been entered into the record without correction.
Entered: 4700 rpm
